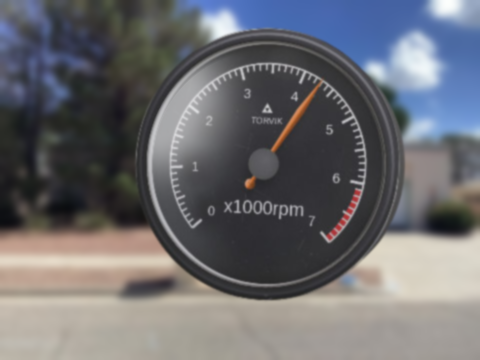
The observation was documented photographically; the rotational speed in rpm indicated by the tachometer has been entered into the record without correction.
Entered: 4300 rpm
